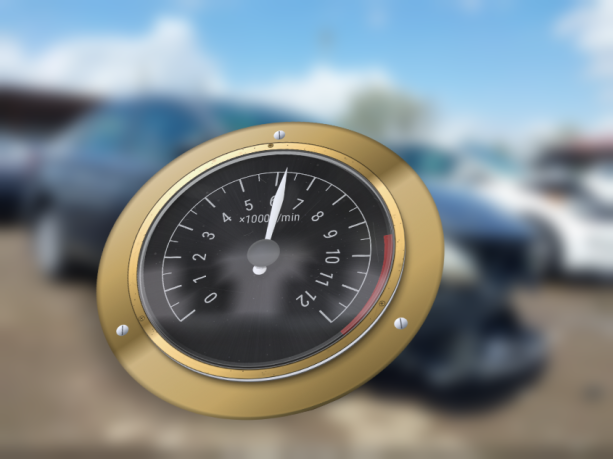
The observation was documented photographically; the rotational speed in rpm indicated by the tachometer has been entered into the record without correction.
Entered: 6250 rpm
